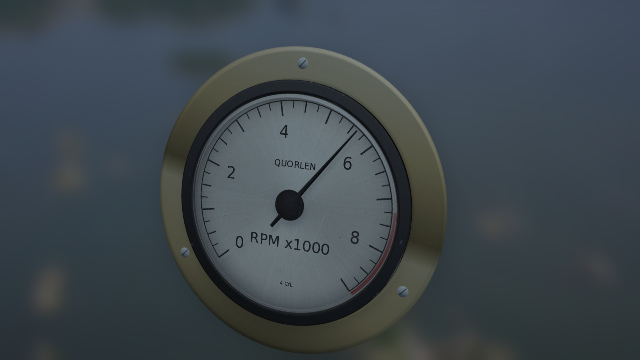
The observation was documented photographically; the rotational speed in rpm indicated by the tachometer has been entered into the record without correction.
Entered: 5625 rpm
